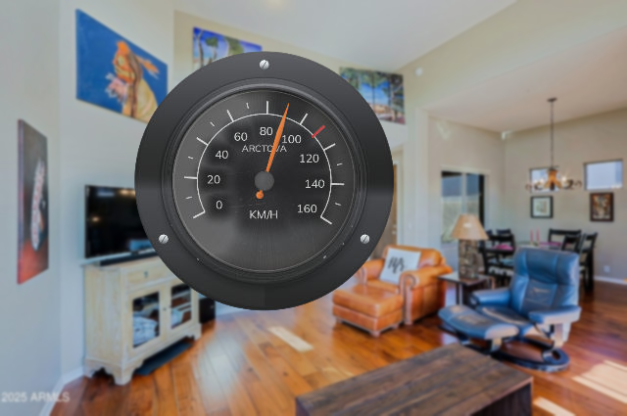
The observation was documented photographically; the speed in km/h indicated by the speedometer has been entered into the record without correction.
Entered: 90 km/h
